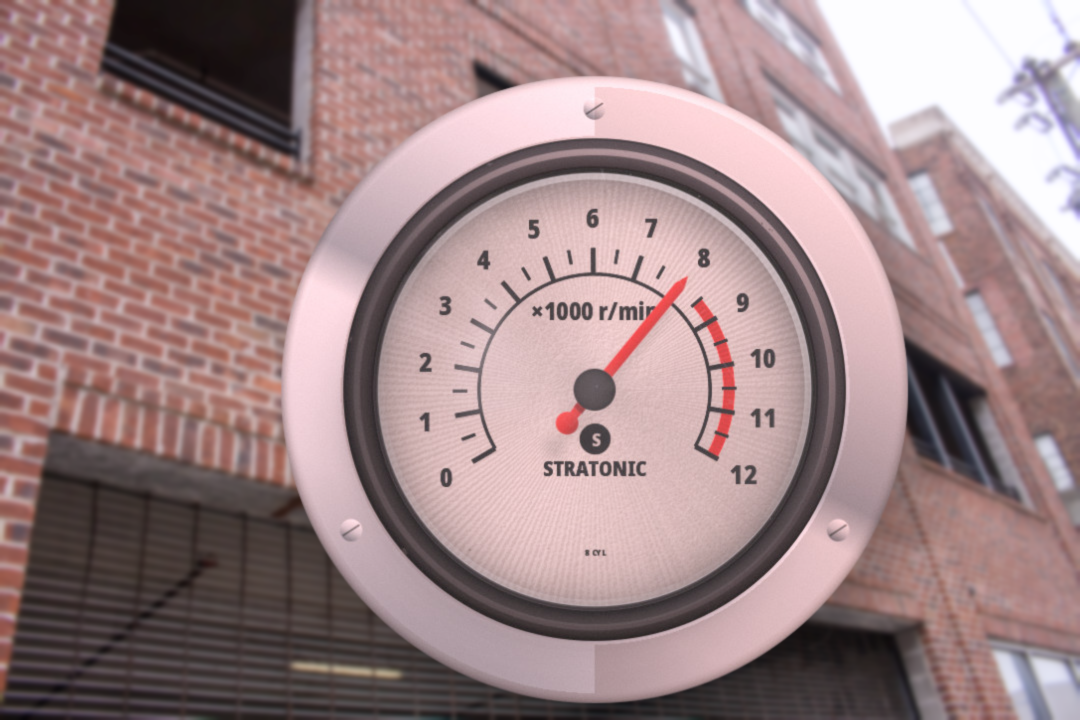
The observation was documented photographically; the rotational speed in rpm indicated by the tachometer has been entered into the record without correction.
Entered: 8000 rpm
